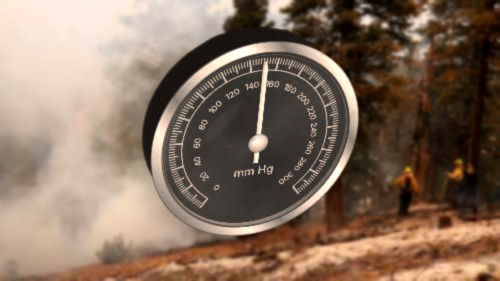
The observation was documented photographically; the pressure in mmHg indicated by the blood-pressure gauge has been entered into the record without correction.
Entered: 150 mmHg
